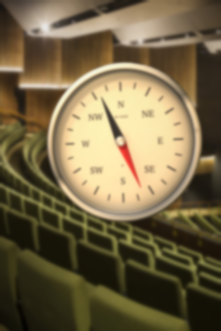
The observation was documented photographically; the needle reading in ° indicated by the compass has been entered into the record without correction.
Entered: 157.5 °
